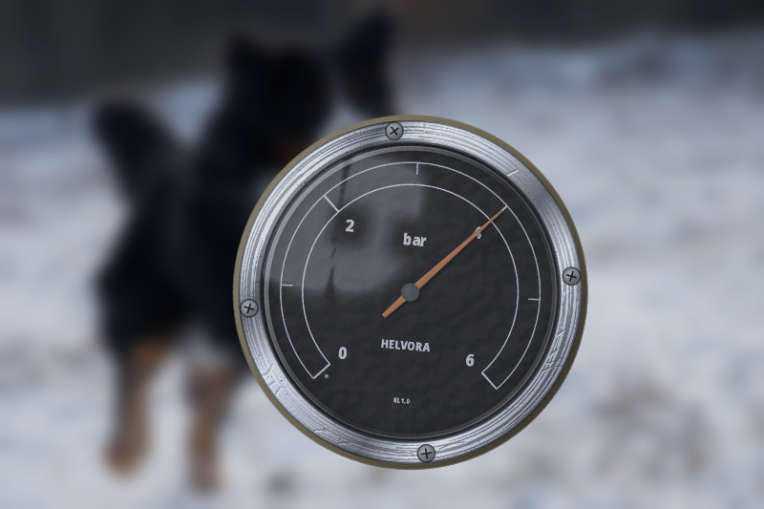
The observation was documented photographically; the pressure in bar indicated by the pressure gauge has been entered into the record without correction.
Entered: 4 bar
